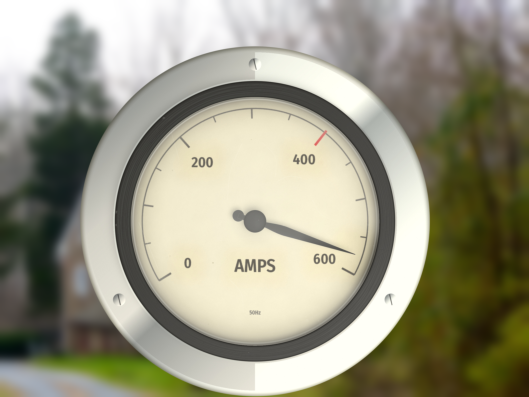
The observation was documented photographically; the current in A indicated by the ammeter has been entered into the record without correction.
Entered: 575 A
